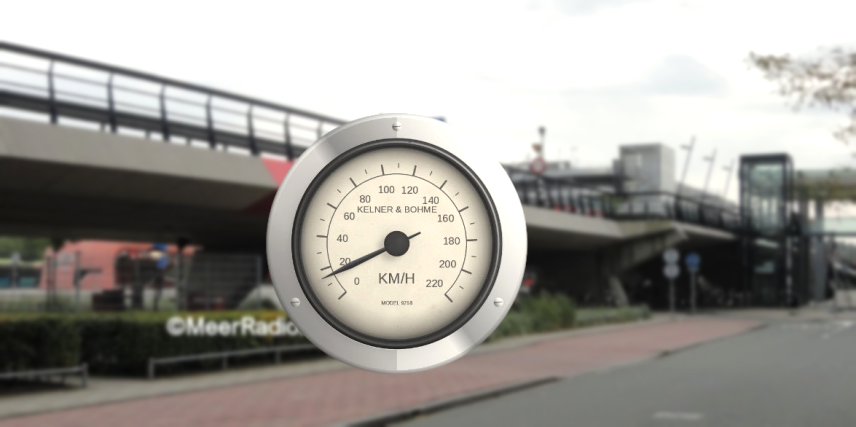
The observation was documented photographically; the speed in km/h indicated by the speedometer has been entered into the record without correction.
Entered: 15 km/h
